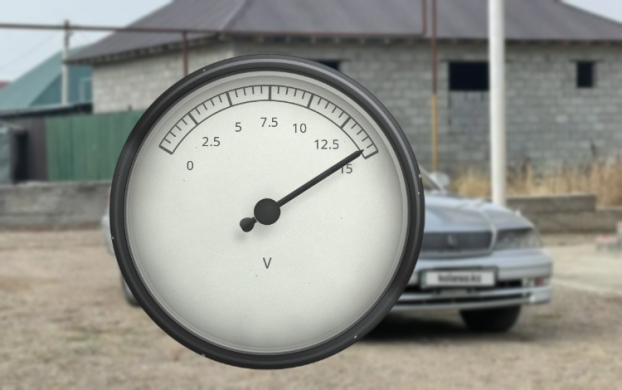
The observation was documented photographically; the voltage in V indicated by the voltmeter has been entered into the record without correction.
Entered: 14.5 V
